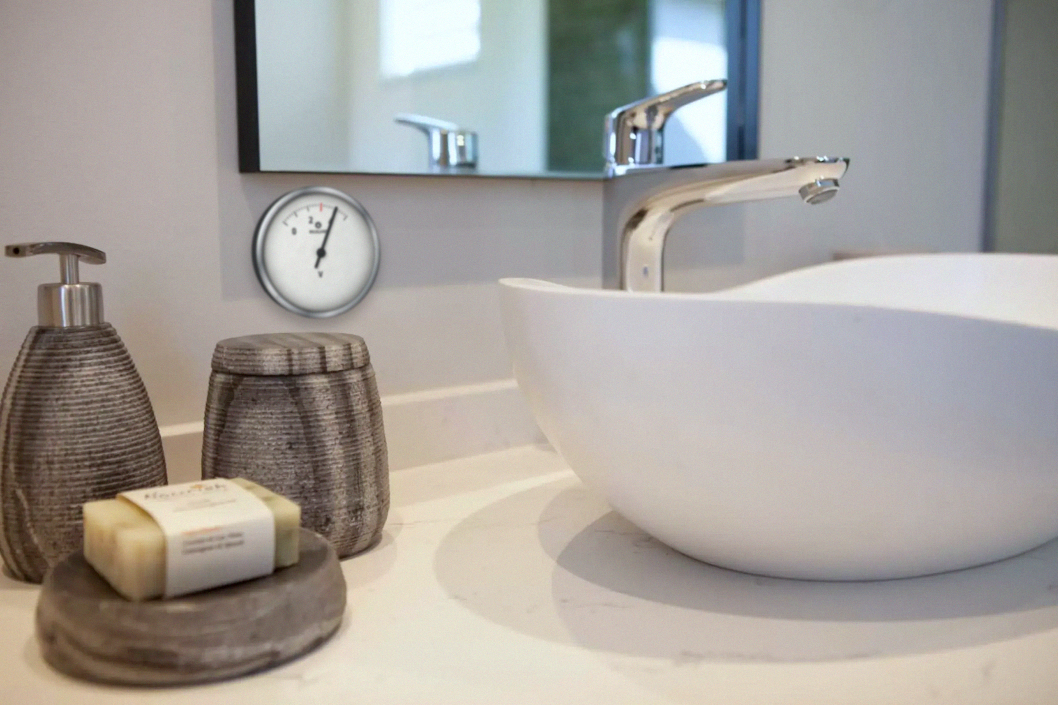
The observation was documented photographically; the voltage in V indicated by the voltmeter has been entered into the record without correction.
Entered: 4 V
